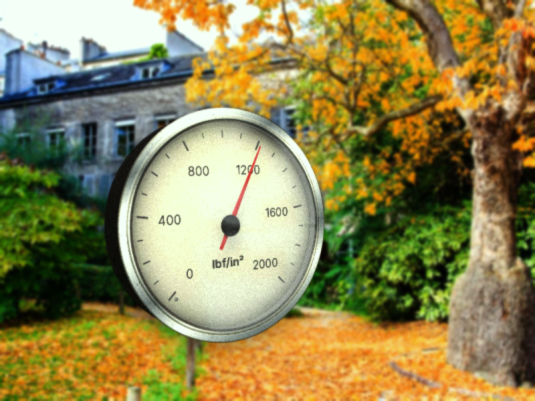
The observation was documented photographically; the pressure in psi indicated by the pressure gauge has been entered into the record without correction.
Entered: 1200 psi
